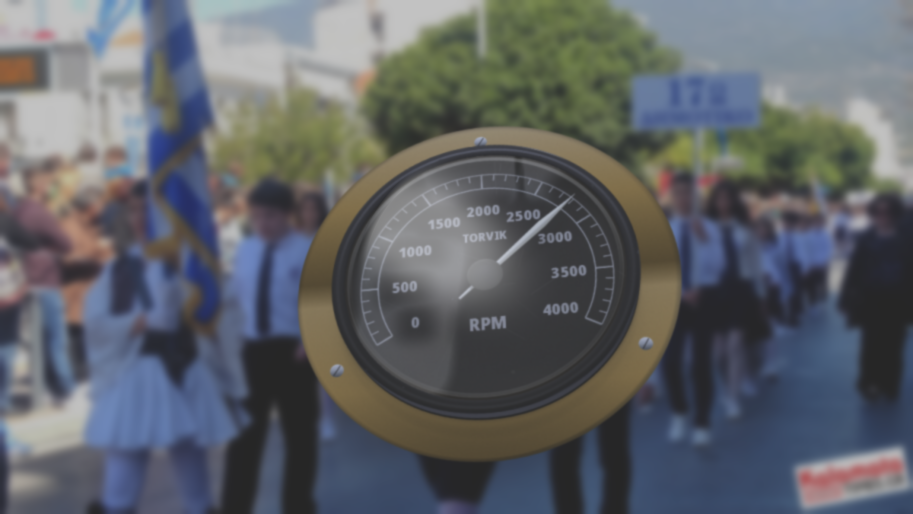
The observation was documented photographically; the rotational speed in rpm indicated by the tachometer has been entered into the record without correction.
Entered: 2800 rpm
